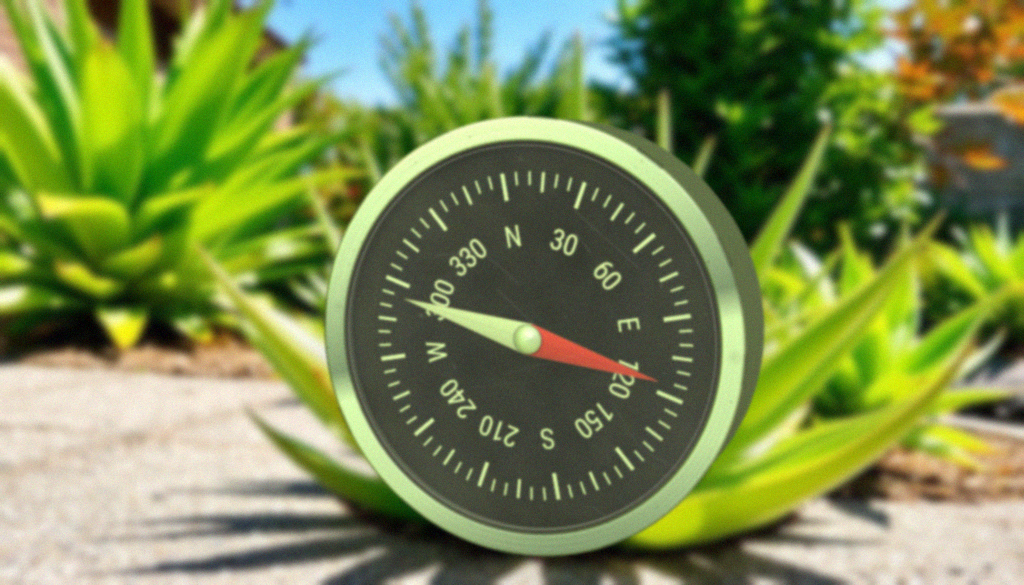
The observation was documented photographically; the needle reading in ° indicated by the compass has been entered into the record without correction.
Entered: 115 °
